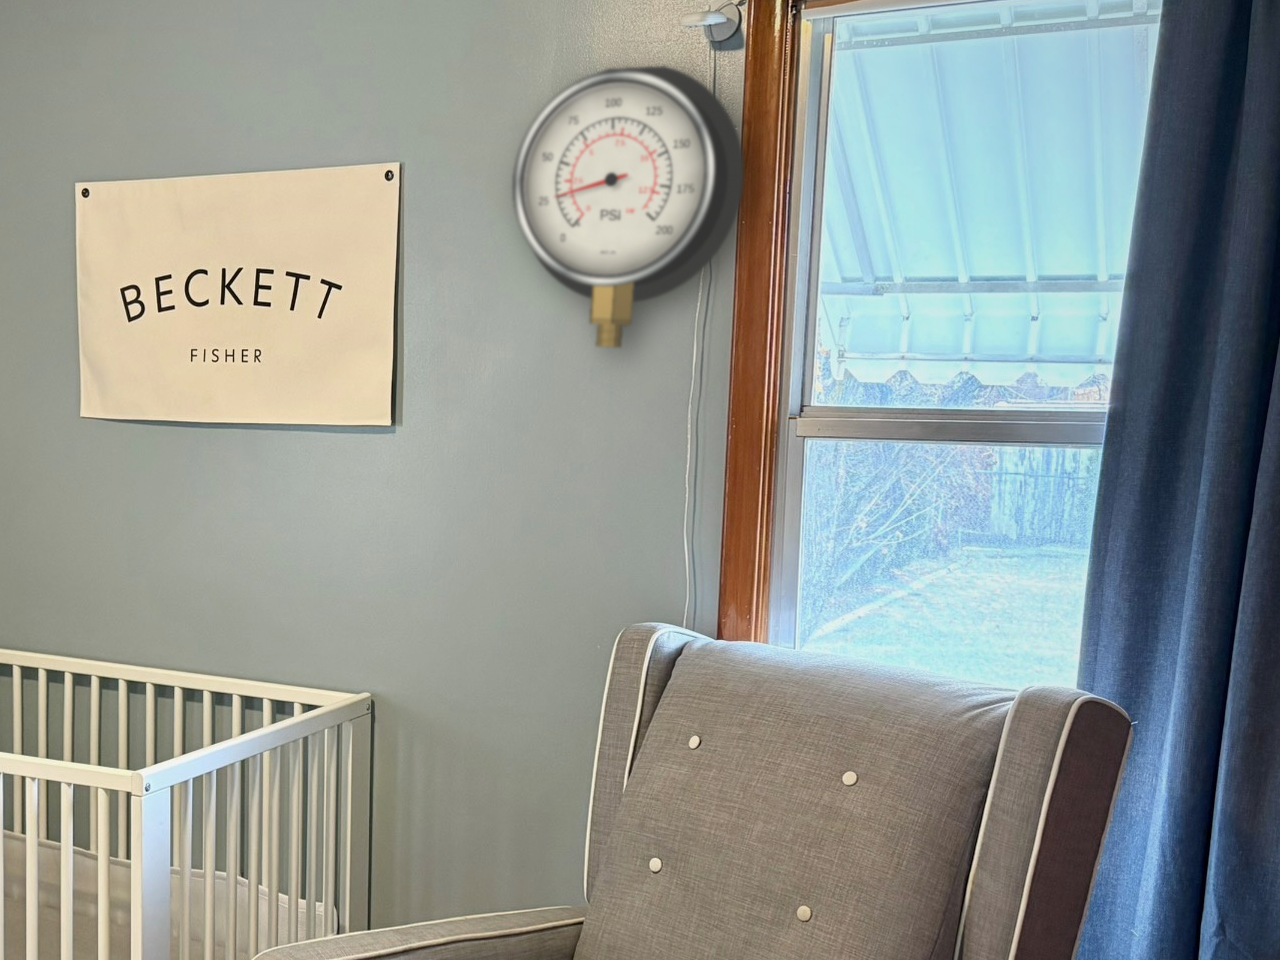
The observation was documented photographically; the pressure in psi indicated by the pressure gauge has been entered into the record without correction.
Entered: 25 psi
